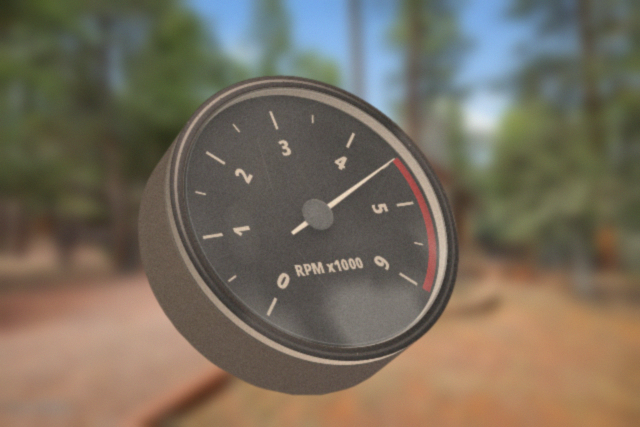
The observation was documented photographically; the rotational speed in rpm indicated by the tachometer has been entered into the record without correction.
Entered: 4500 rpm
